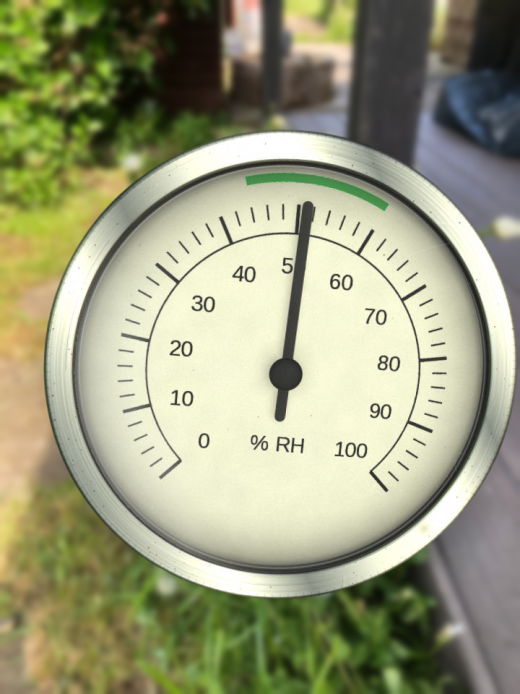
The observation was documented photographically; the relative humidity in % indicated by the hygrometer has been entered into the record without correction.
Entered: 51 %
